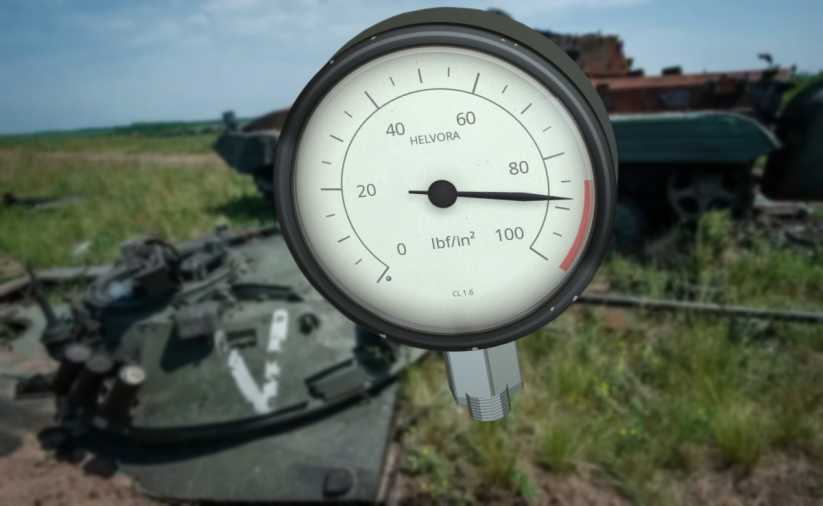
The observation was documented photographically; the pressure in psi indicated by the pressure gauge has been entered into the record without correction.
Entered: 87.5 psi
